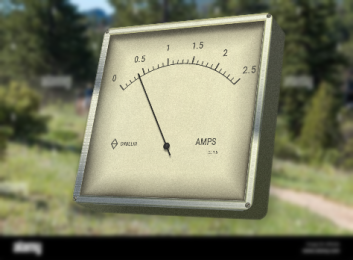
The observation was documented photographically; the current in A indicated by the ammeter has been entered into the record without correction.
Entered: 0.4 A
